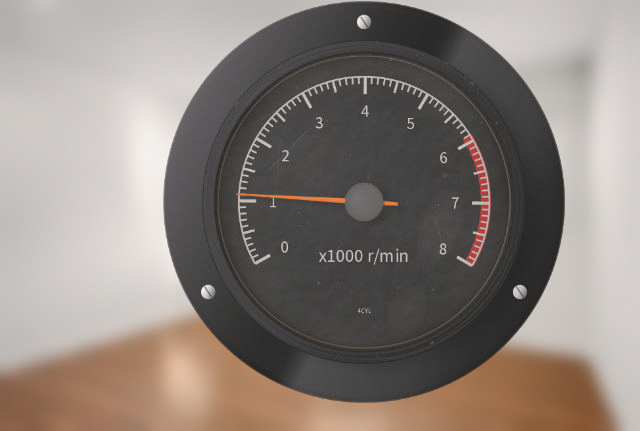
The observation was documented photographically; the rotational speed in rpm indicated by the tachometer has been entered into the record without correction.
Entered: 1100 rpm
